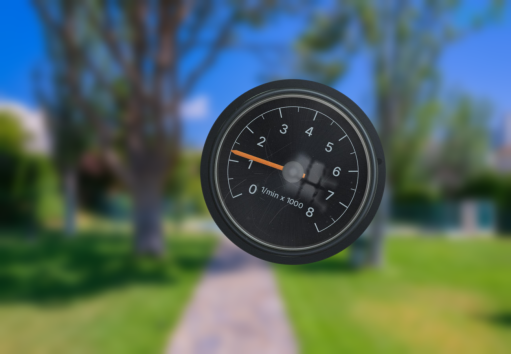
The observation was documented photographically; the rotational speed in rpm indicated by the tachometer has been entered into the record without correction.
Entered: 1250 rpm
